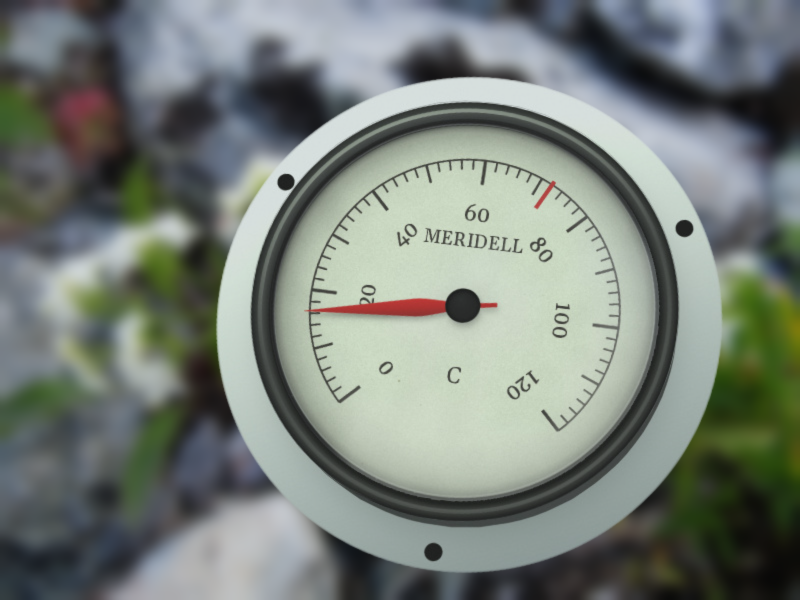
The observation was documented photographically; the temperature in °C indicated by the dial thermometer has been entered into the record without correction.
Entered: 16 °C
